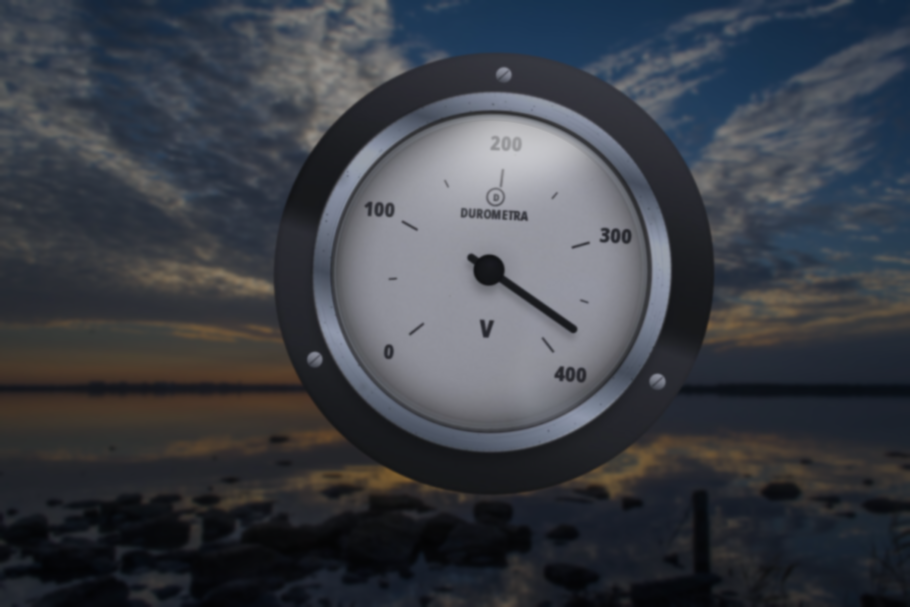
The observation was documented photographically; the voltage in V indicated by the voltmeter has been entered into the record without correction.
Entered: 375 V
